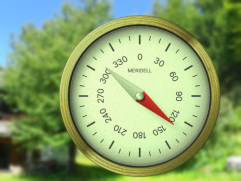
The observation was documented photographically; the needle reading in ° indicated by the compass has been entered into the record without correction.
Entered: 130 °
